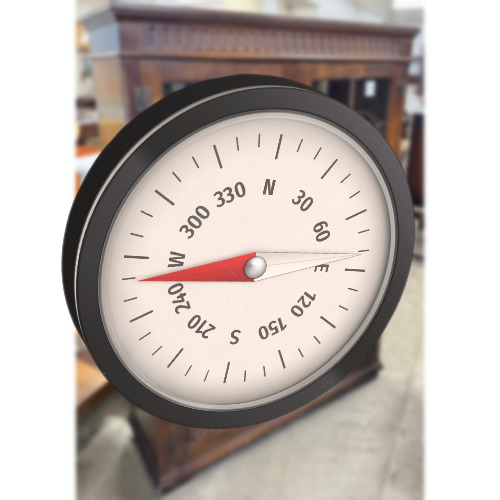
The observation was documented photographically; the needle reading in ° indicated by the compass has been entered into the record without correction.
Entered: 260 °
